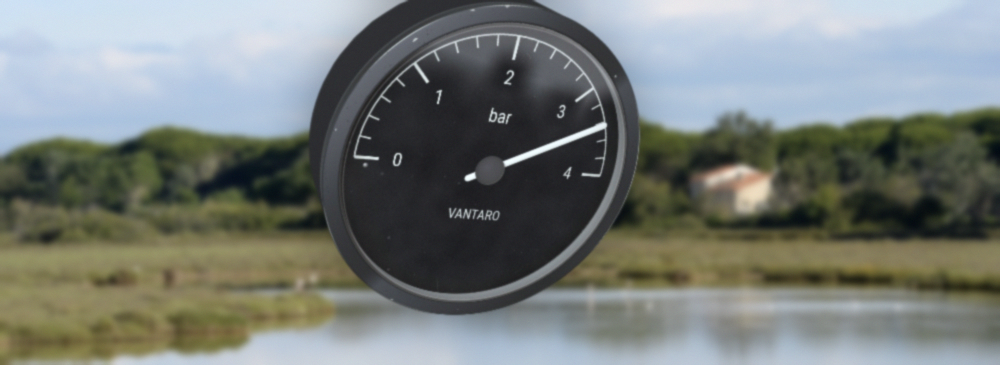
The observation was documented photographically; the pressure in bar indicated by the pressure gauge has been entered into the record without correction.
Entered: 3.4 bar
